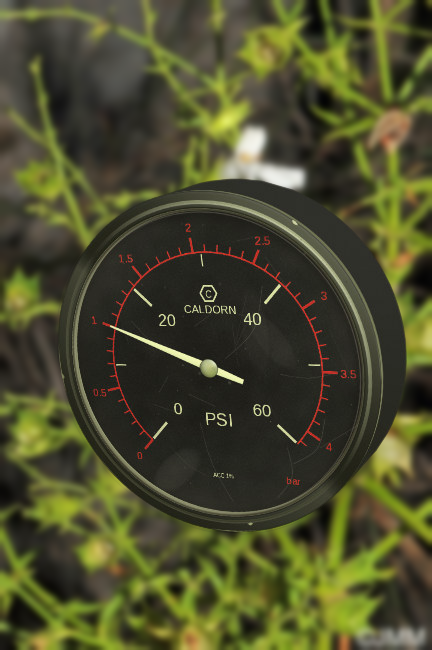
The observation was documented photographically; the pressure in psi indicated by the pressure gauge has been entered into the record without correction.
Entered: 15 psi
